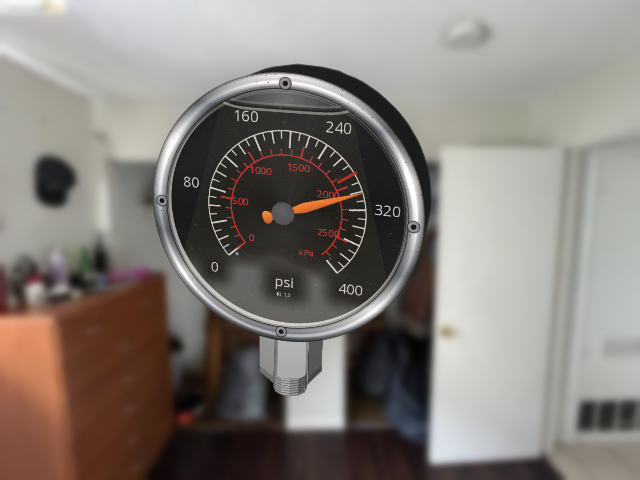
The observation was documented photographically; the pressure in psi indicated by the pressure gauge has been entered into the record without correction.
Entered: 300 psi
